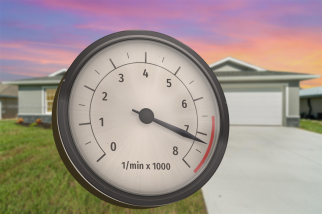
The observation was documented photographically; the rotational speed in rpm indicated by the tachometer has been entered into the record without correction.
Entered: 7250 rpm
